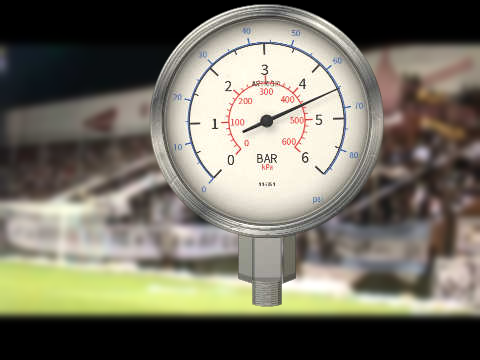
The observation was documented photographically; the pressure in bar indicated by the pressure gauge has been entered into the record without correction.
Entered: 4.5 bar
